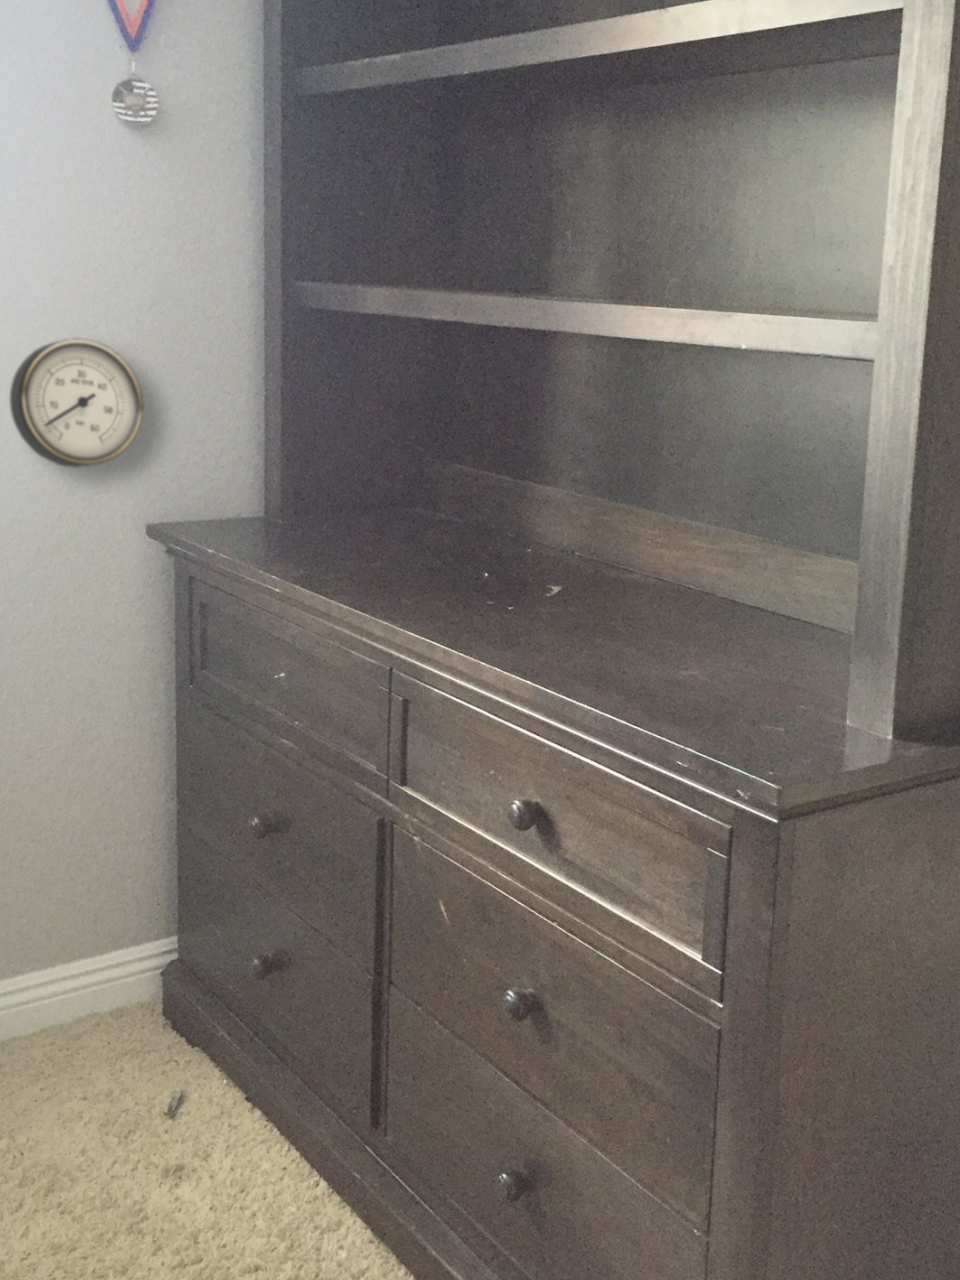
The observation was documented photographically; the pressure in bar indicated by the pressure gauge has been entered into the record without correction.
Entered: 5 bar
